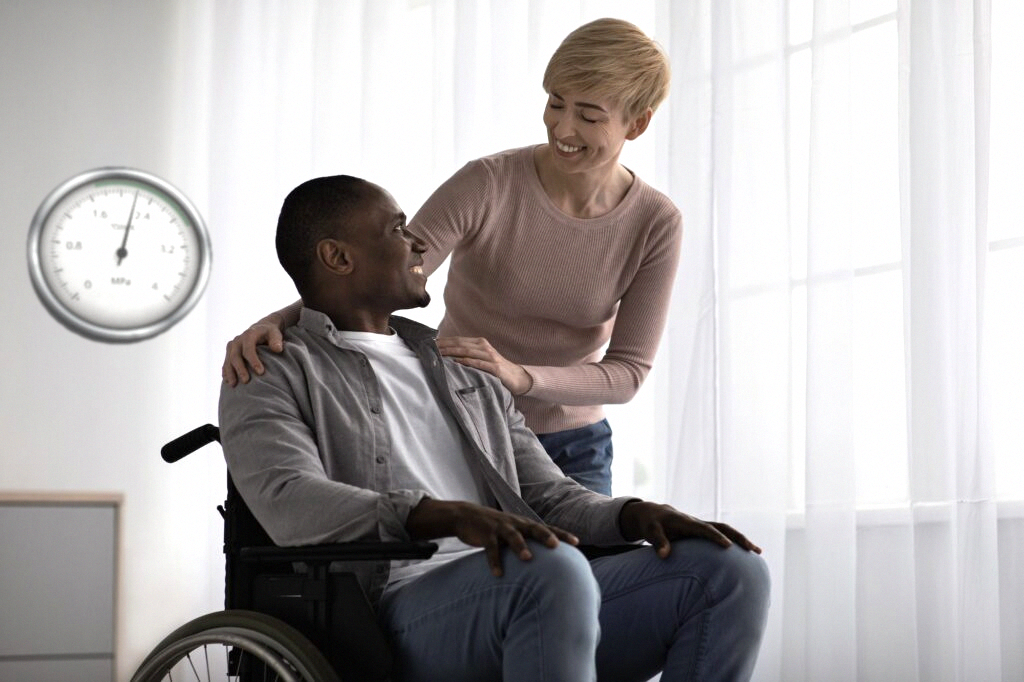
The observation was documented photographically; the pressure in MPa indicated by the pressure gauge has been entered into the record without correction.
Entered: 2.2 MPa
